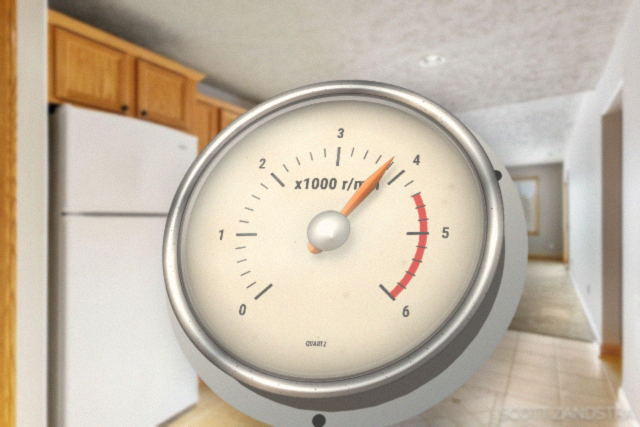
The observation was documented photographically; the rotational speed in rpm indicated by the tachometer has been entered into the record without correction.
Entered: 3800 rpm
